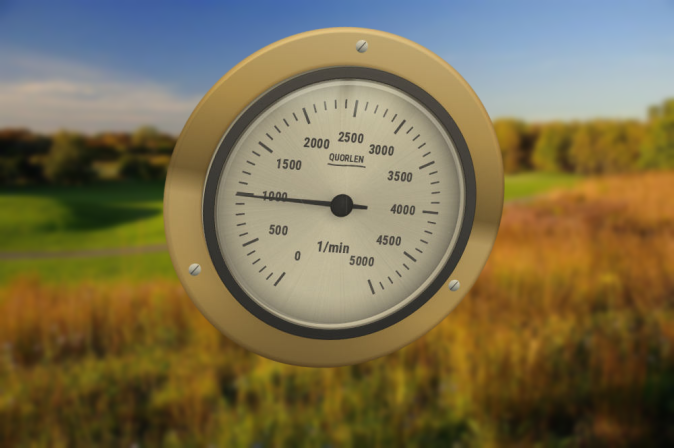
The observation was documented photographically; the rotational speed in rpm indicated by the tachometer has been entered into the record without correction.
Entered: 1000 rpm
